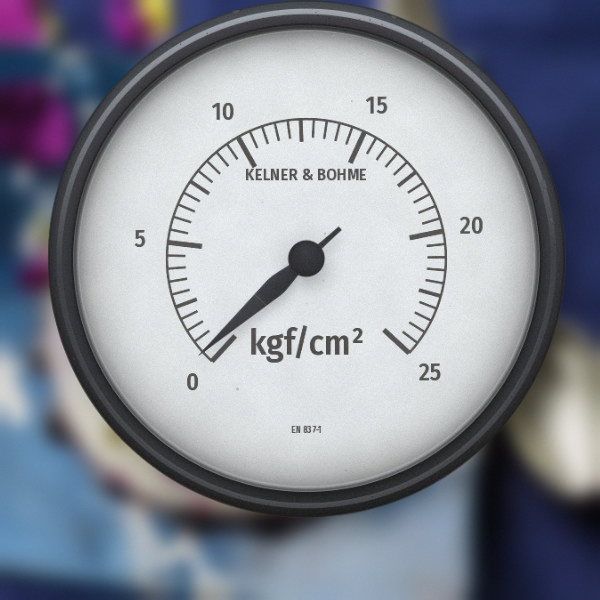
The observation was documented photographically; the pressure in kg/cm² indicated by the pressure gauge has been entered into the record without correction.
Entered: 0.5 kg/cm²
